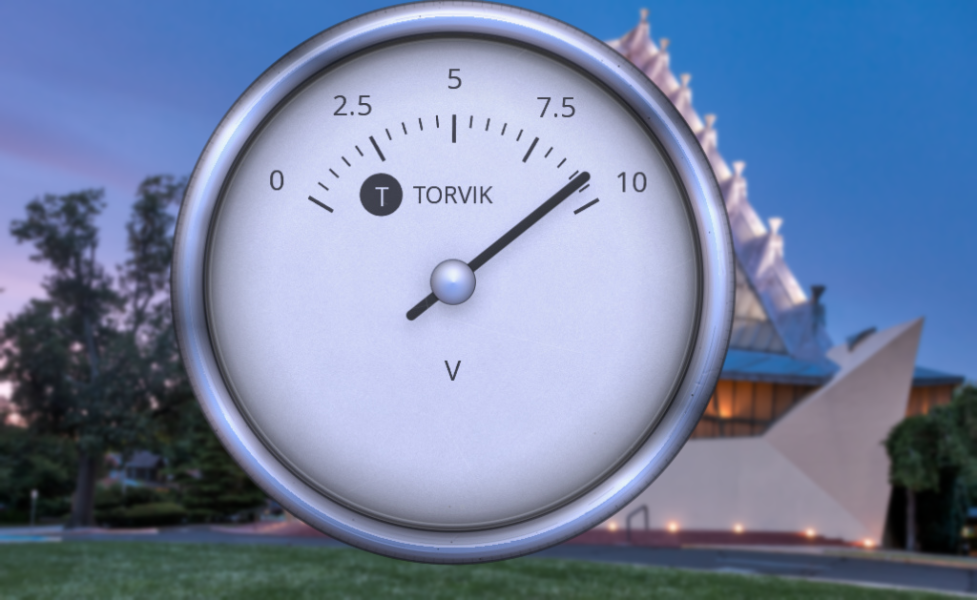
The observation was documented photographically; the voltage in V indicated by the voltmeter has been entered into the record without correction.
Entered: 9.25 V
